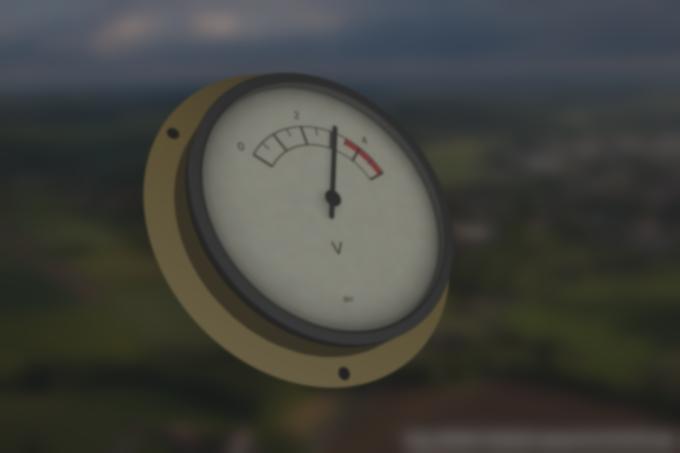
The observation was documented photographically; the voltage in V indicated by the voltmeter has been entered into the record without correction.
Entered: 3 V
